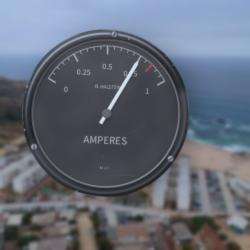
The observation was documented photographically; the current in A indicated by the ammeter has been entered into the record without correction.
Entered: 0.75 A
